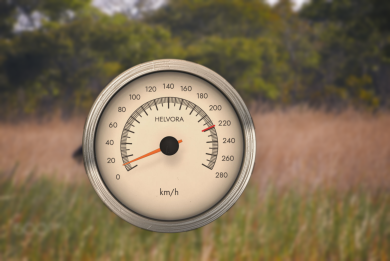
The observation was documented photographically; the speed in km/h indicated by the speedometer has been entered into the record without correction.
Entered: 10 km/h
